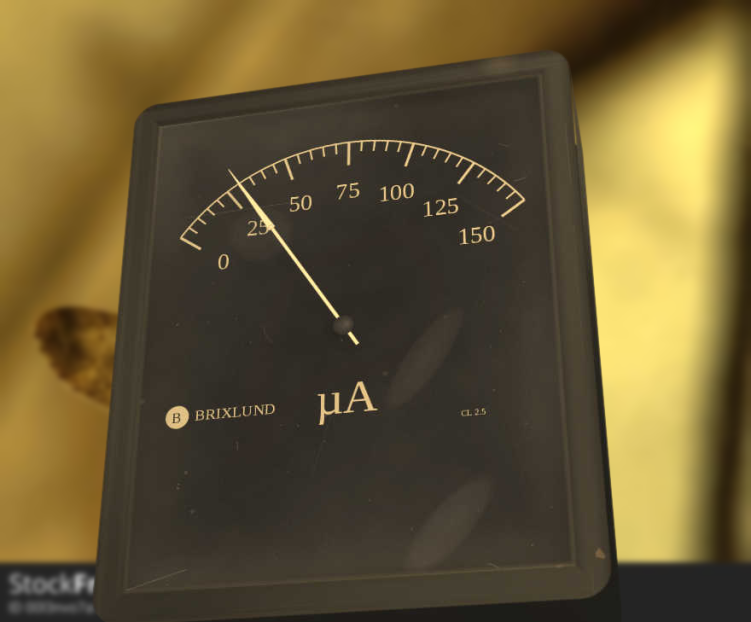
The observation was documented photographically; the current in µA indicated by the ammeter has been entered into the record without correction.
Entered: 30 µA
